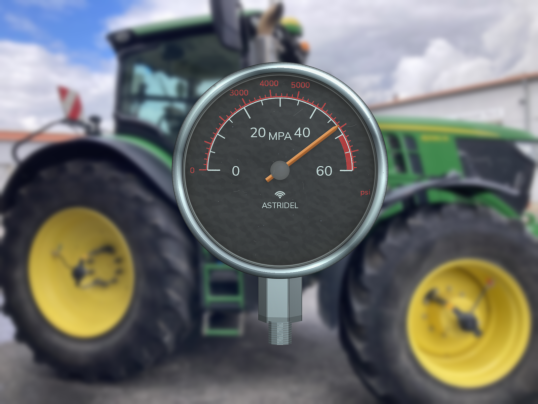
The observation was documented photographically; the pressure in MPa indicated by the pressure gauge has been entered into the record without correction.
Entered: 47.5 MPa
